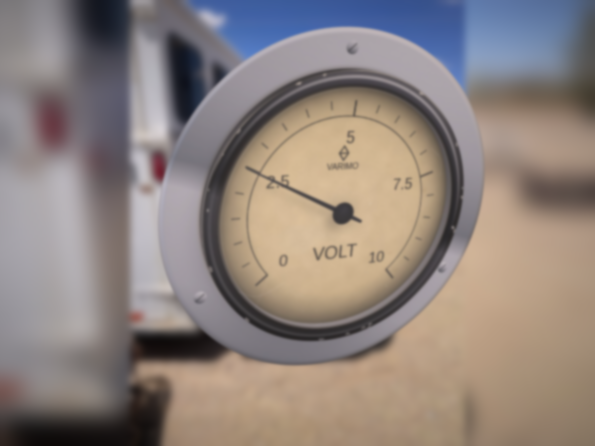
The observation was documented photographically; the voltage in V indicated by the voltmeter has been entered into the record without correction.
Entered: 2.5 V
